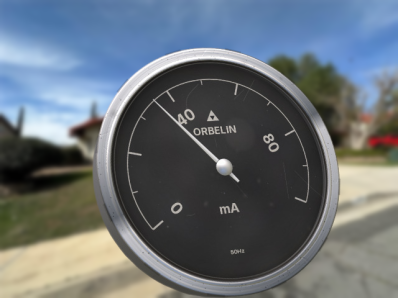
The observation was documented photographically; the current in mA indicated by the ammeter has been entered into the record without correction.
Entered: 35 mA
